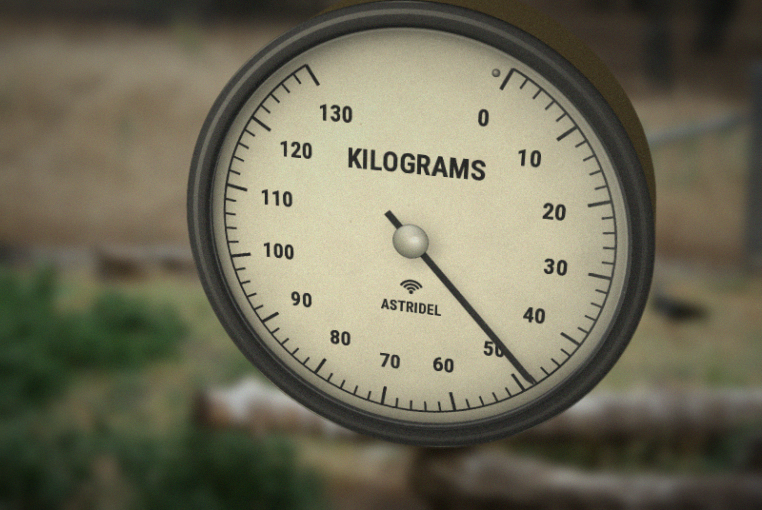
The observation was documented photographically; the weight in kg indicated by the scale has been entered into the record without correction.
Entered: 48 kg
